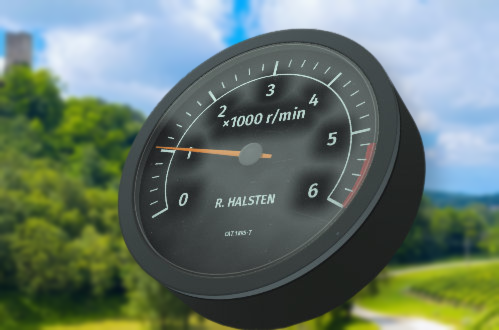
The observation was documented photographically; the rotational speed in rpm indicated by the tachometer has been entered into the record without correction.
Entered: 1000 rpm
